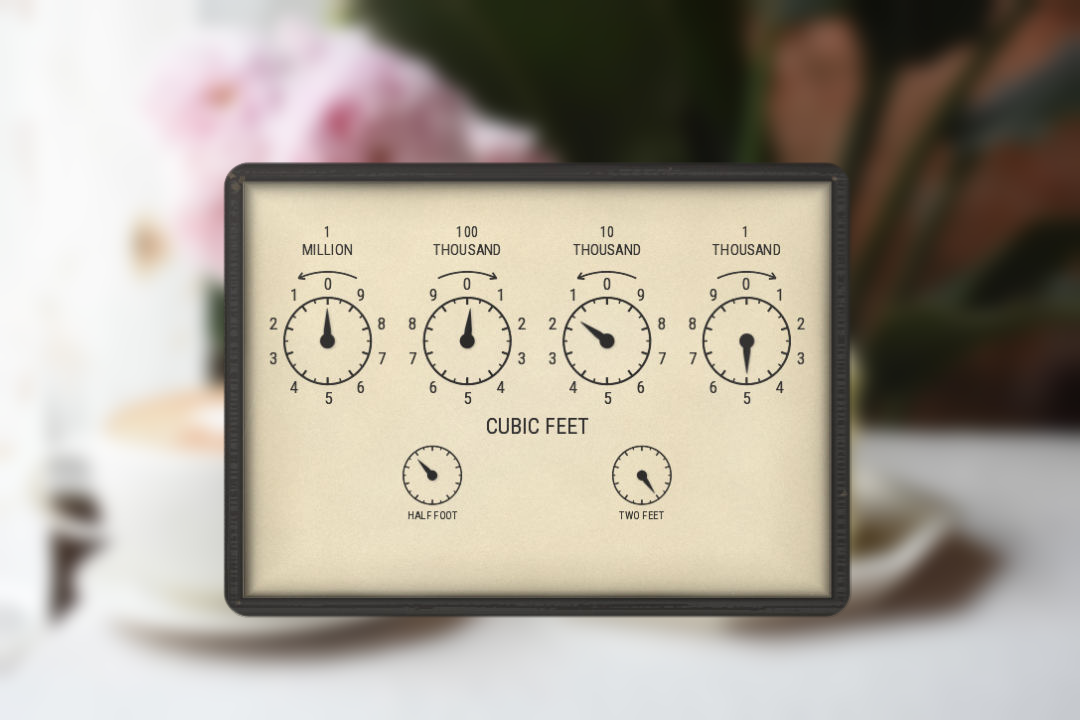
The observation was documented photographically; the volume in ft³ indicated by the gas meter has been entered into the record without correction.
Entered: 1500 ft³
